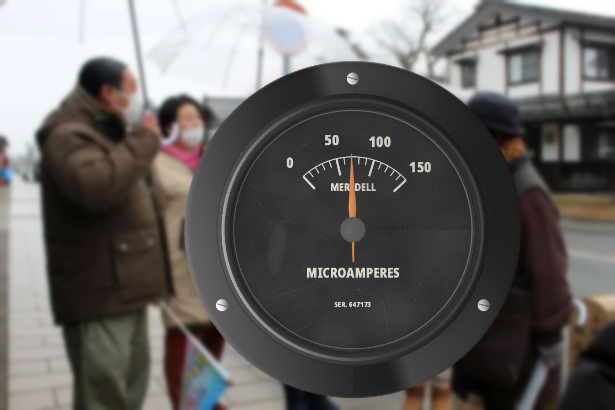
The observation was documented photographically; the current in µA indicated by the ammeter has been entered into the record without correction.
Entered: 70 µA
